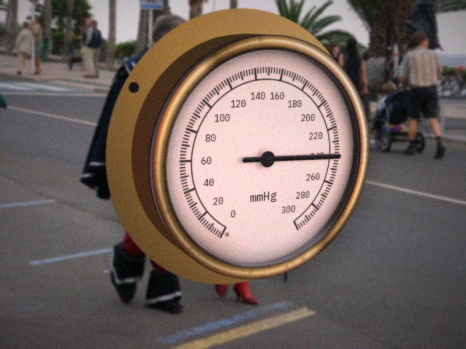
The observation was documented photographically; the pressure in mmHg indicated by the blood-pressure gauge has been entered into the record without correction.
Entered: 240 mmHg
